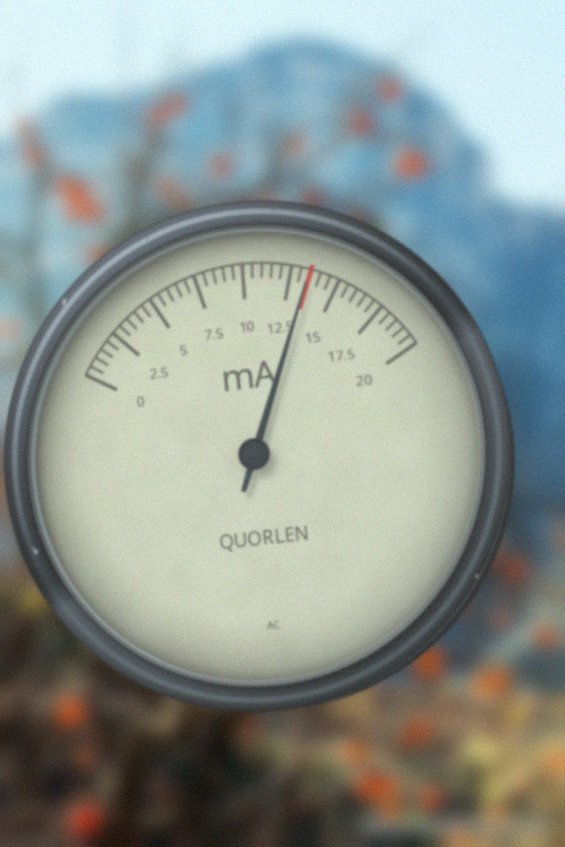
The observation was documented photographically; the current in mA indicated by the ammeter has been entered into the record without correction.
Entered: 13.5 mA
